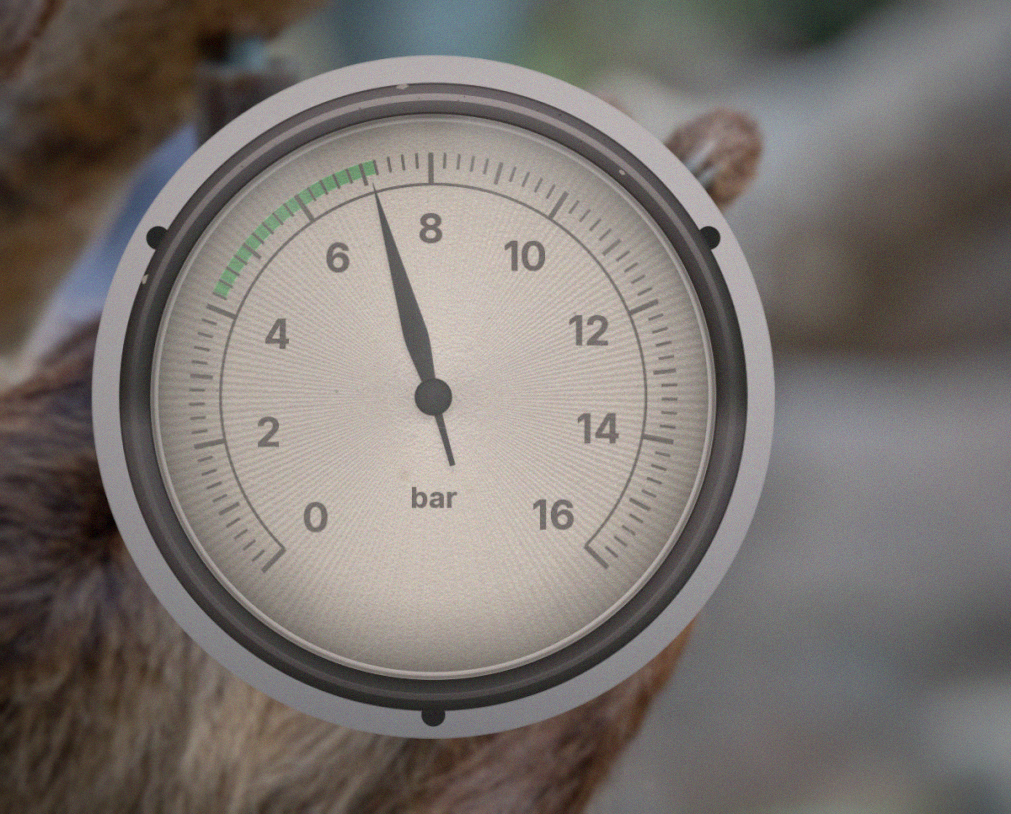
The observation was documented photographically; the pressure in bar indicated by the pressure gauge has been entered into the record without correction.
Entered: 7.1 bar
